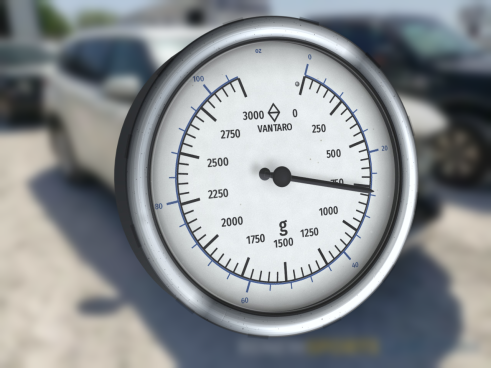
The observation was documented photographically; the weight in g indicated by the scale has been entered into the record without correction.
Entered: 775 g
